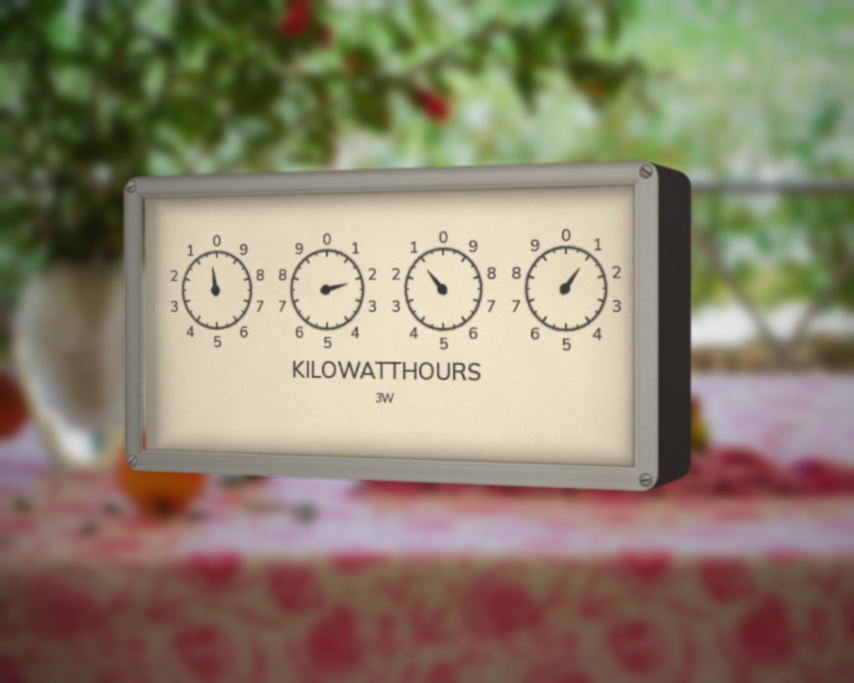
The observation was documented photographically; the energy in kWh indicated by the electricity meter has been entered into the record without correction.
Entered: 211 kWh
